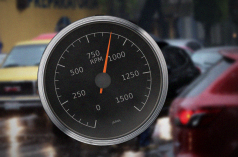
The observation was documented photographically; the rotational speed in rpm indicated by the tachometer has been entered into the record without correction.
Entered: 900 rpm
